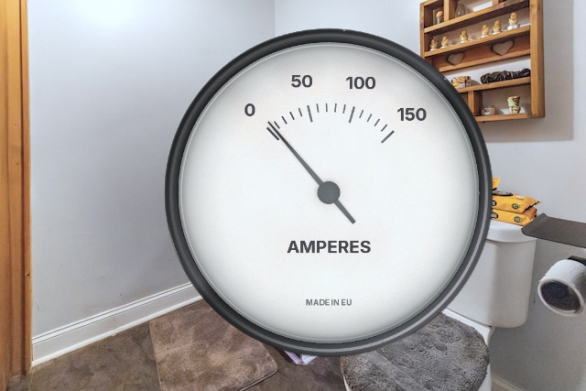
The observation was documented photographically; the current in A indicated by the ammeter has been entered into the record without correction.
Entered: 5 A
